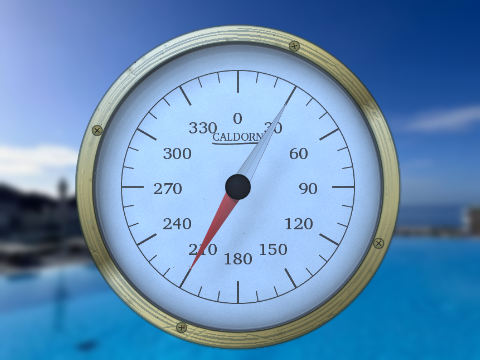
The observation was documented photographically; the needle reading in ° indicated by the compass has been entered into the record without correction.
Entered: 210 °
